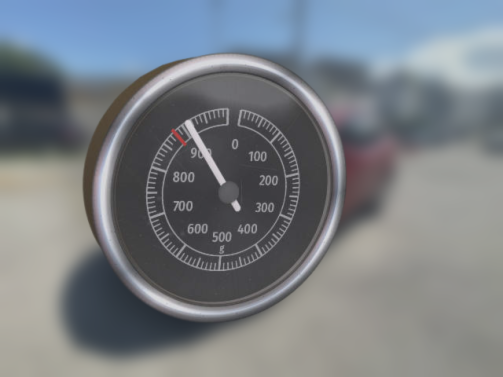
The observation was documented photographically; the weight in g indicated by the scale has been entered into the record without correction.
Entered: 910 g
